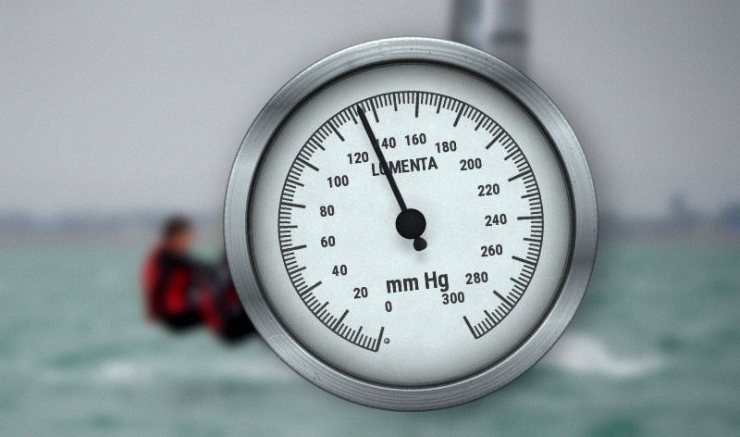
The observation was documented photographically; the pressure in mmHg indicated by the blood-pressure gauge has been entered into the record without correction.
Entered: 134 mmHg
